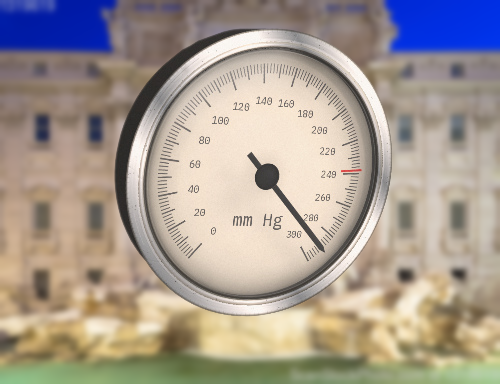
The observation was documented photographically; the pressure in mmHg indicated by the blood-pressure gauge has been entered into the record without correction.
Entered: 290 mmHg
